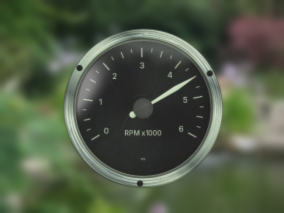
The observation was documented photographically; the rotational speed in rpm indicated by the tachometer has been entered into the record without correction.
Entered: 4500 rpm
